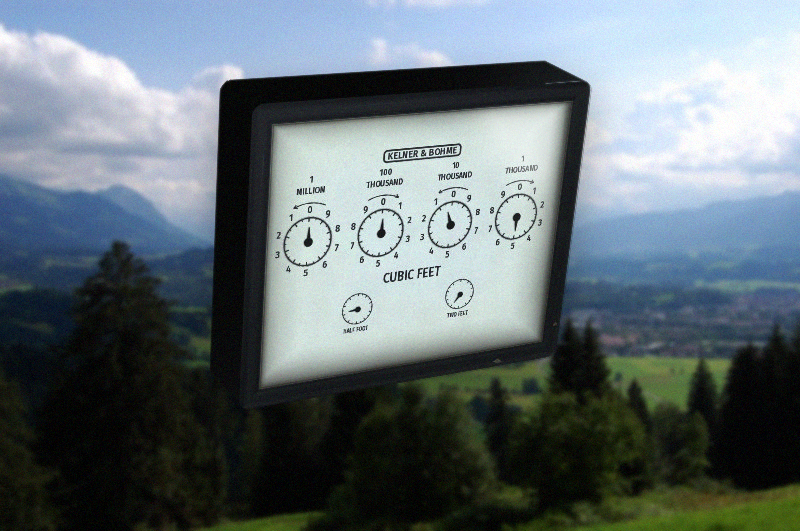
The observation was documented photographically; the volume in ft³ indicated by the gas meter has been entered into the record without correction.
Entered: 500 ft³
